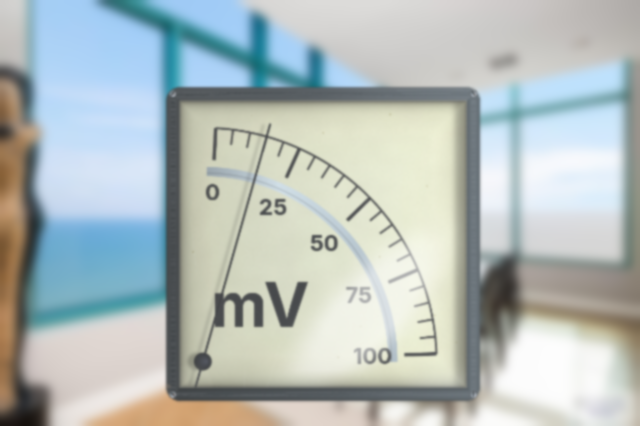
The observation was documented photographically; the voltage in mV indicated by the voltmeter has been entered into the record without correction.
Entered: 15 mV
